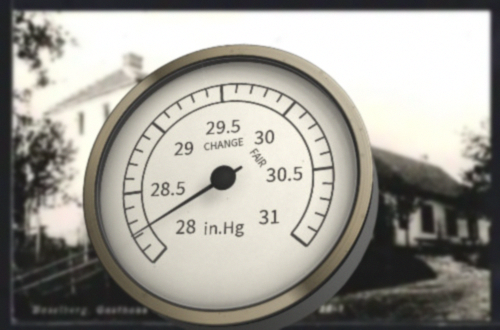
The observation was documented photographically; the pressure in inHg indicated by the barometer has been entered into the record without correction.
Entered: 28.2 inHg
